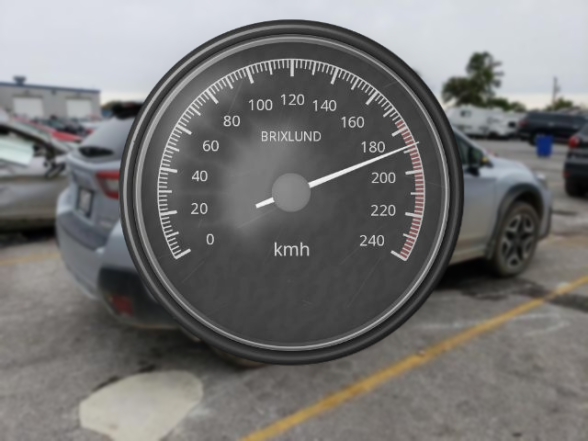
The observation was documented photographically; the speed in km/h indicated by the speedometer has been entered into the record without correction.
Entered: 188 km/h
